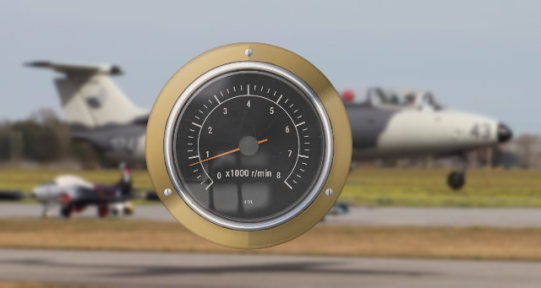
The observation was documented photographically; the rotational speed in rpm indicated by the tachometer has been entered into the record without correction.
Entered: 800 rpm
